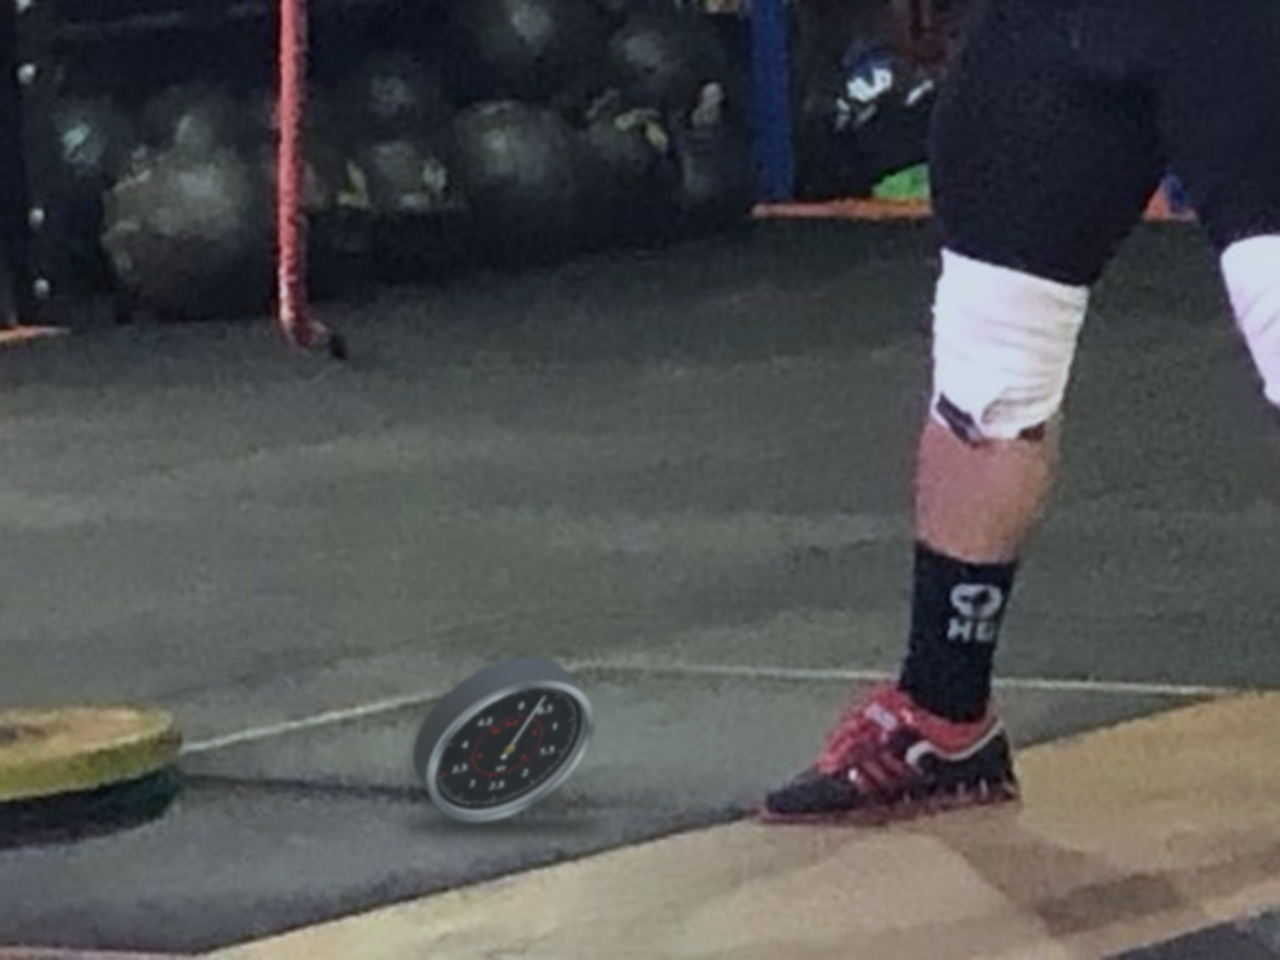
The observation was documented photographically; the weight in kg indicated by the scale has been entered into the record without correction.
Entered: 0.25 kg
